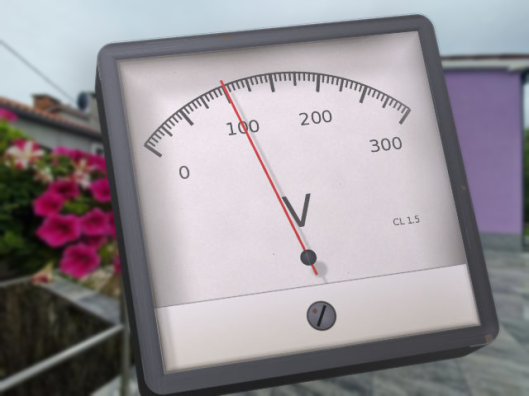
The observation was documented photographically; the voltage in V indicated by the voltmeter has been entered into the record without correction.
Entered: 100 V
